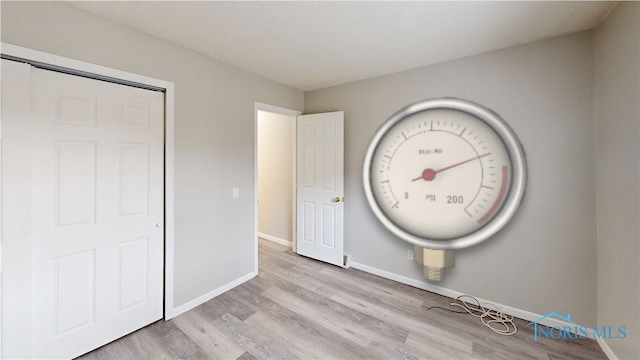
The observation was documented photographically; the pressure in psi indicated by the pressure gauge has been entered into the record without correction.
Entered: 150 psi
